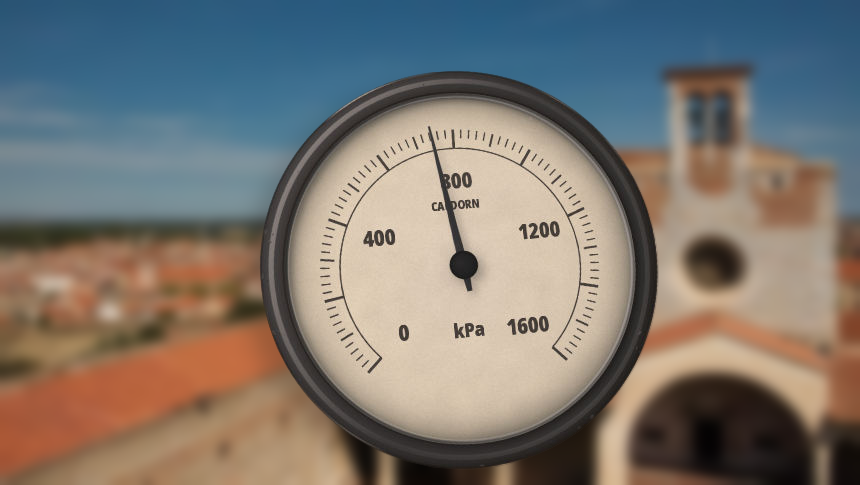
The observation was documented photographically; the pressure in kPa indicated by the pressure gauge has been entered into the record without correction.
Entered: 740 kPa
